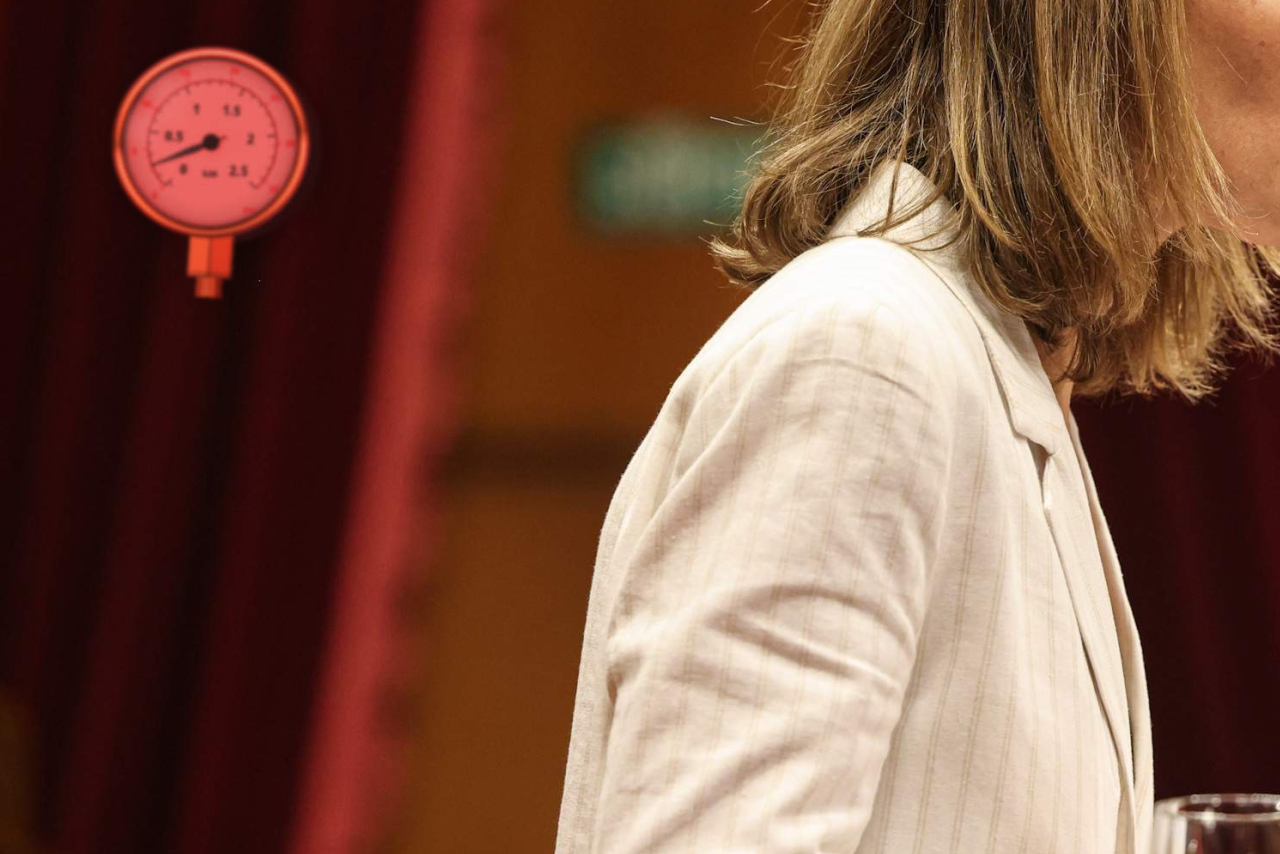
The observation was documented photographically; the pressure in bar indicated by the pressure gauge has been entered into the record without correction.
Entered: 0.2 bar
